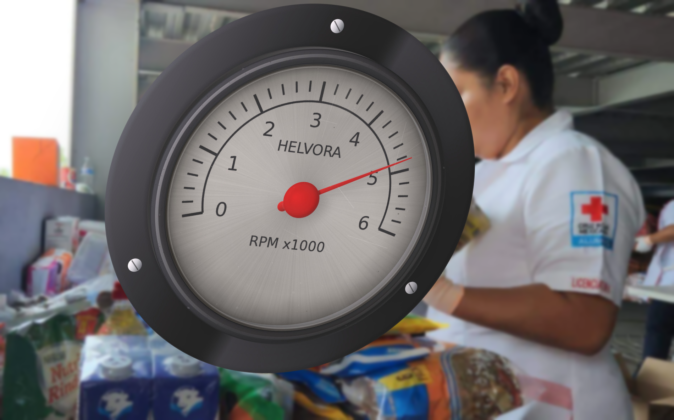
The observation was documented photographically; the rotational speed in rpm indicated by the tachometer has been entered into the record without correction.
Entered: 4800 rpm
